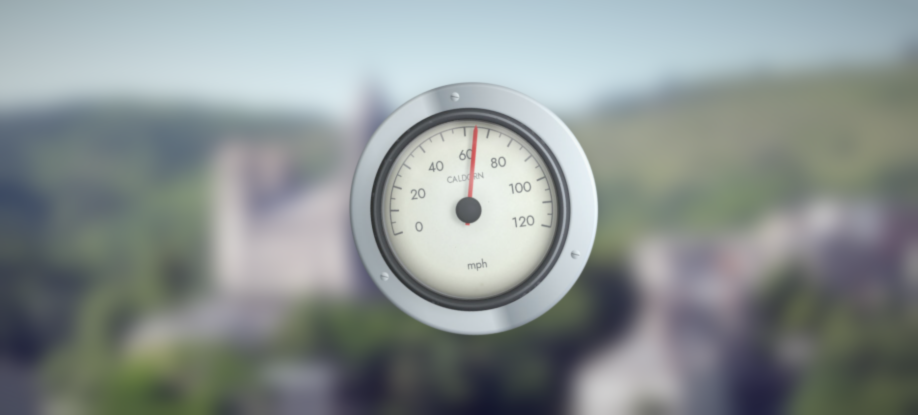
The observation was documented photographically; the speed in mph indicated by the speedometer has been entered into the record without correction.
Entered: 65 mph
